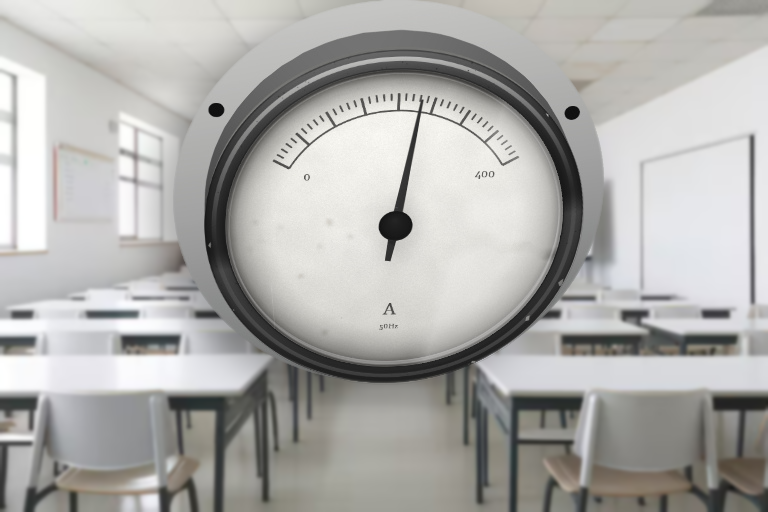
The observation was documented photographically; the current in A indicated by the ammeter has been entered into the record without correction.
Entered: 230 A
